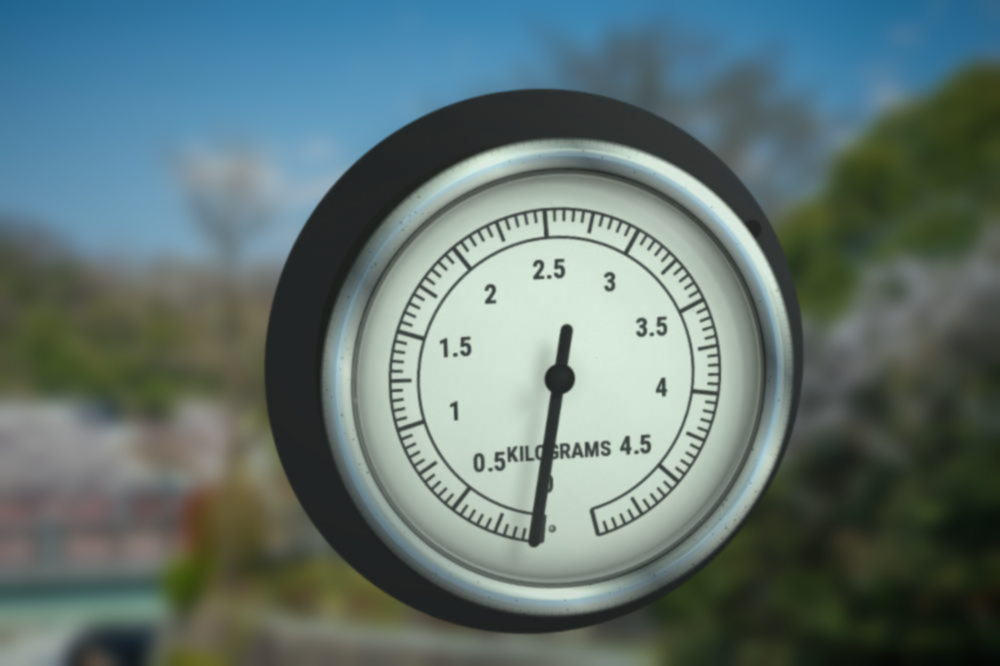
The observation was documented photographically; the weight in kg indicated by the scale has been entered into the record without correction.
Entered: 0.05 kg
